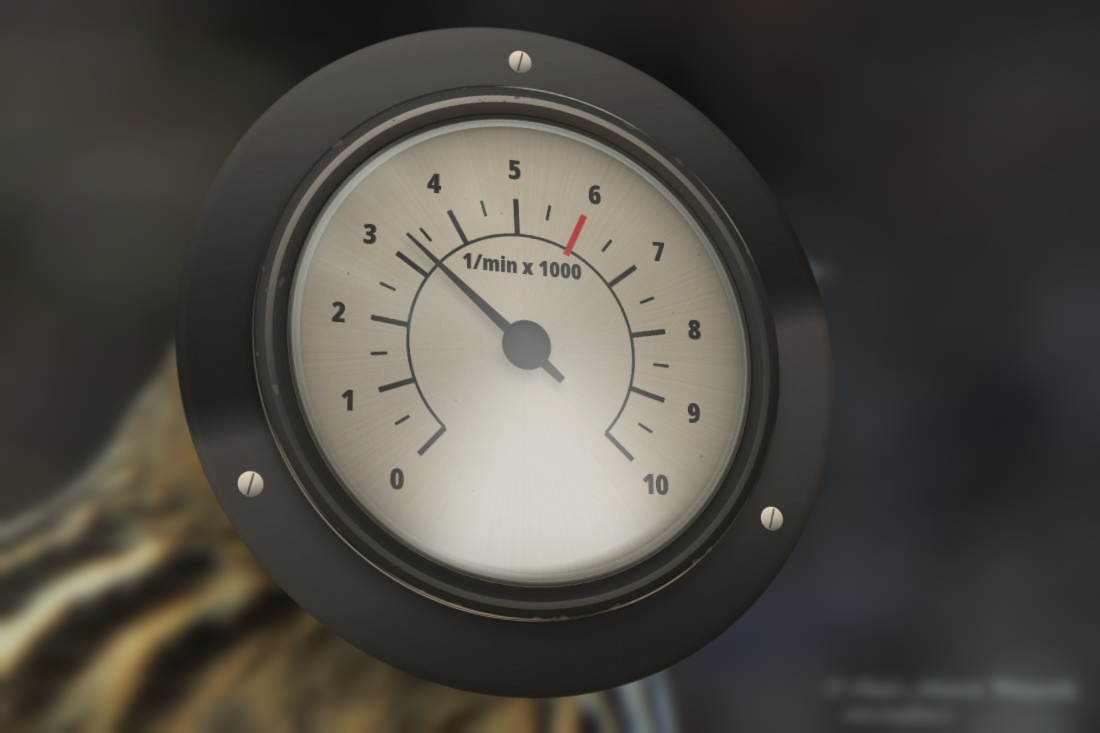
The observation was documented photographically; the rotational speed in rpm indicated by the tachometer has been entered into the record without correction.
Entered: 3250 rpm
